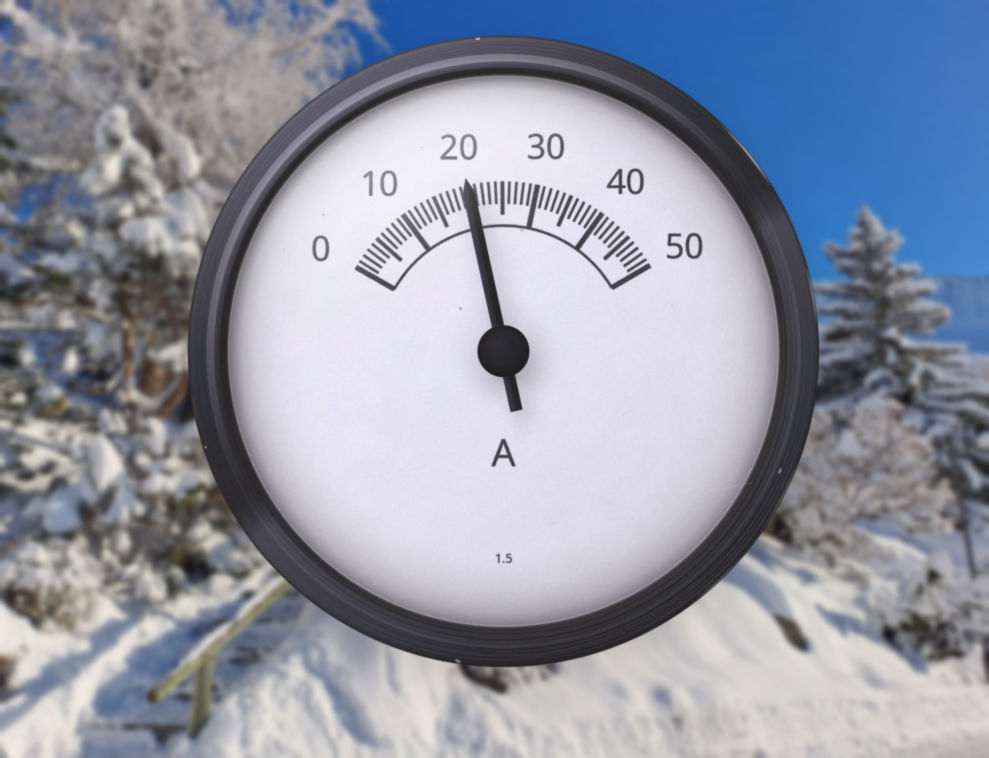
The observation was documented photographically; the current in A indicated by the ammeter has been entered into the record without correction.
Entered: 20 A
